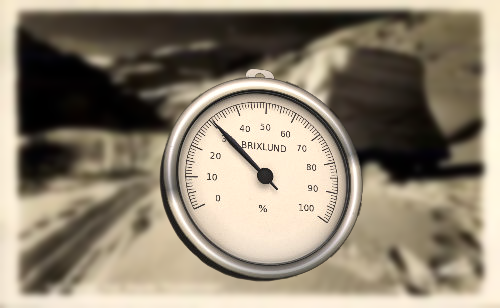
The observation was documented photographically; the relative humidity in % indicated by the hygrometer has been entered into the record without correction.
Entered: 30 %
